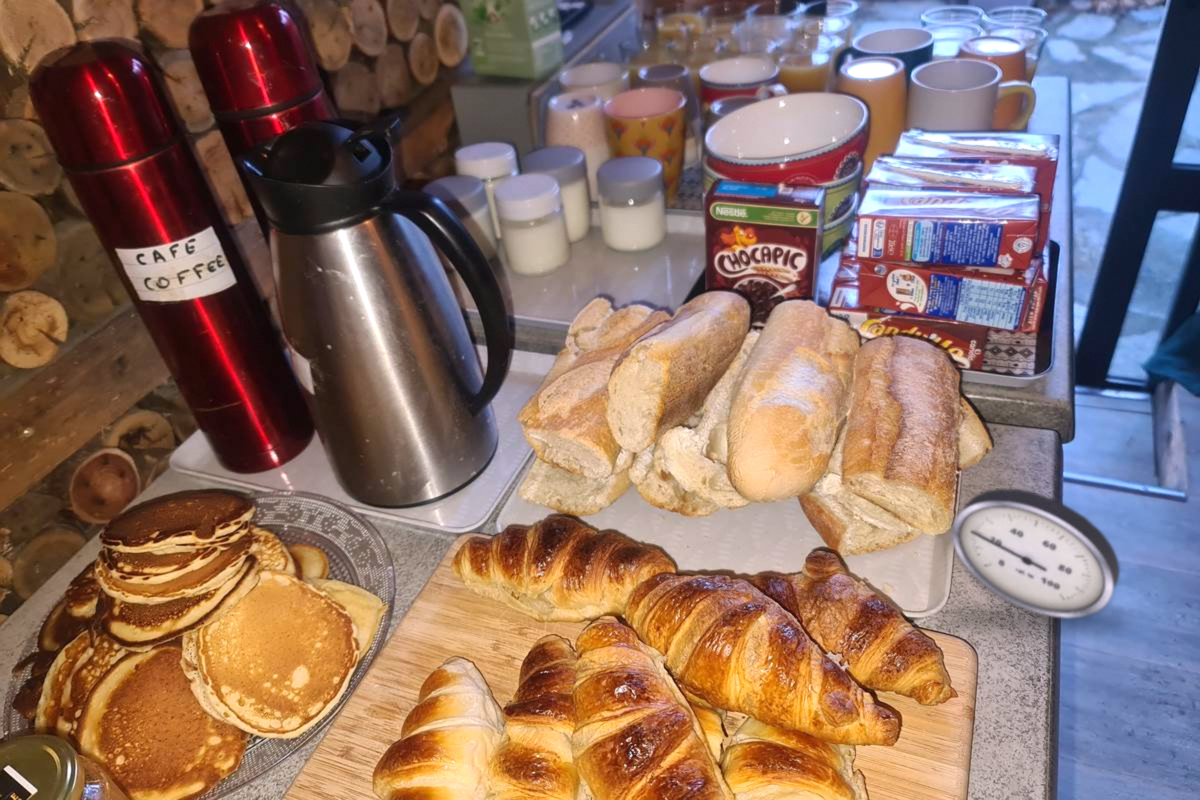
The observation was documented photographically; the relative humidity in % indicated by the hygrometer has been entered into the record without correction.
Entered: 20 %
